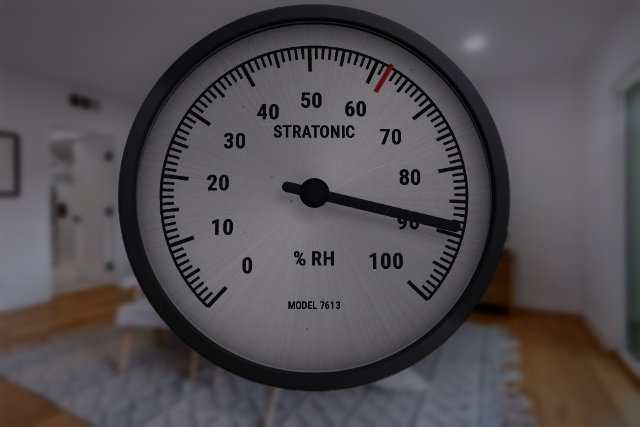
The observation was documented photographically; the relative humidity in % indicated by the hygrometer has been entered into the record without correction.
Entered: 89 %
